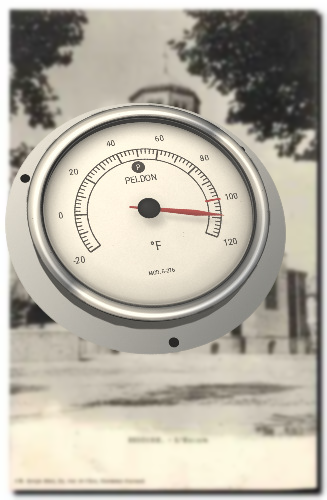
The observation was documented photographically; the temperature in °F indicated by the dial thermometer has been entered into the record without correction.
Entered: 110 °F
